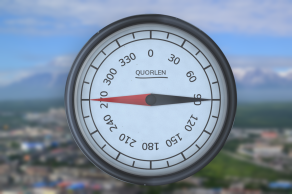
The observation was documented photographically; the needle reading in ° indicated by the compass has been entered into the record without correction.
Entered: 270 °
